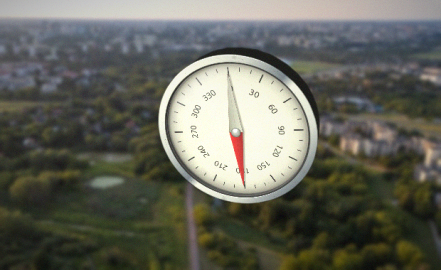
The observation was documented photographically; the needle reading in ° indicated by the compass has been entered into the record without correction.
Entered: 180 °
